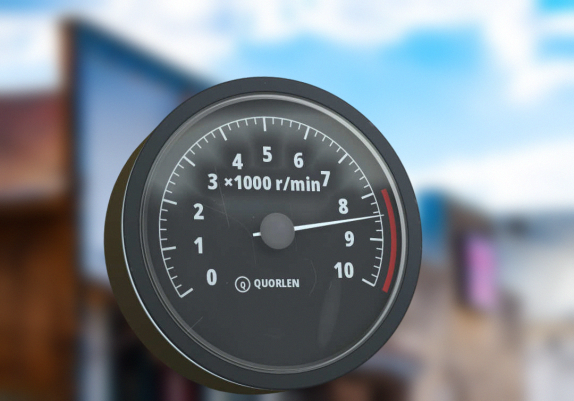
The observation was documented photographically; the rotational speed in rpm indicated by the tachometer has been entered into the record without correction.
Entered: 8500 rpm
